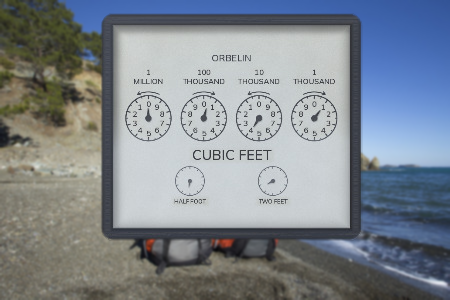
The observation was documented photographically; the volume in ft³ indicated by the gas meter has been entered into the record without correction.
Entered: 4100 ft³
